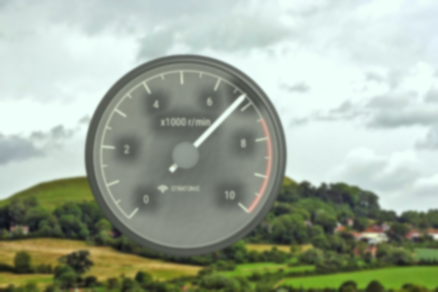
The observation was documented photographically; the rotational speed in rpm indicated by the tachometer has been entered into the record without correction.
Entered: 6750 rpm
